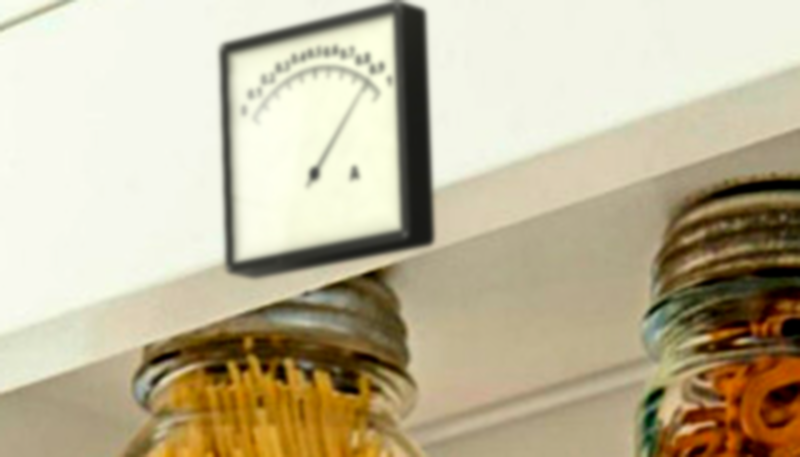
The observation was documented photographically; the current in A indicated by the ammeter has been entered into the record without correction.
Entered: 0.9 A
